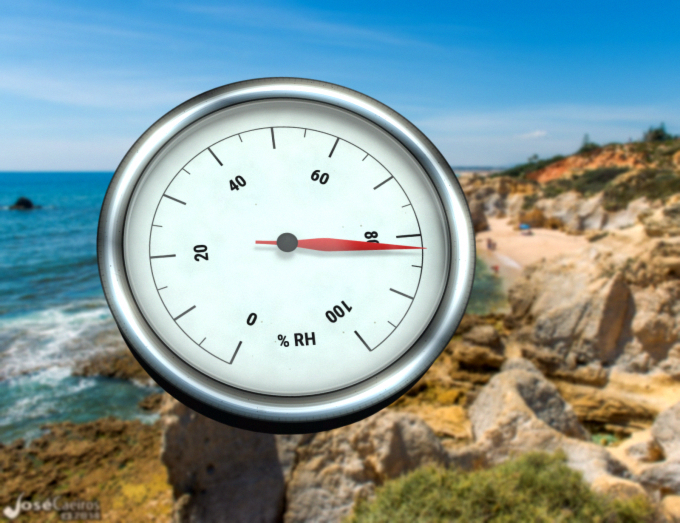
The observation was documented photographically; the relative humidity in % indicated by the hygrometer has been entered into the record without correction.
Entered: 82.5 %
